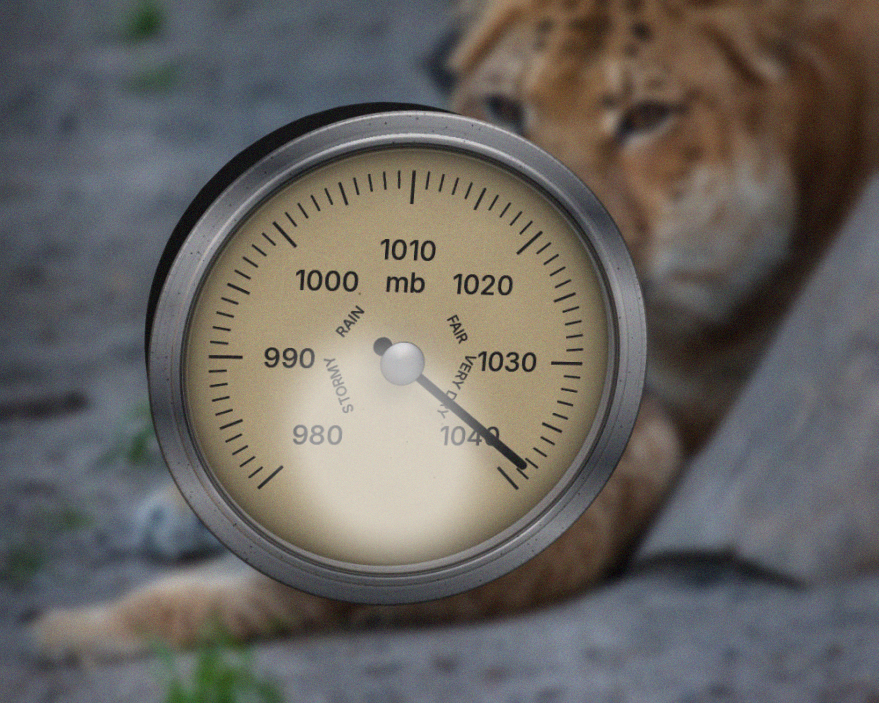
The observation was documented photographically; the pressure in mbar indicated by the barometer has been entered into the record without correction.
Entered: 1038.5 mbar
